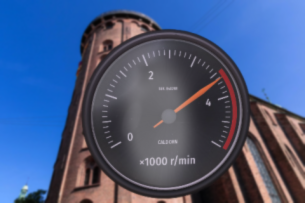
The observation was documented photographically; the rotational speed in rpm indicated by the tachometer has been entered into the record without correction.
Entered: 3600 rpm
